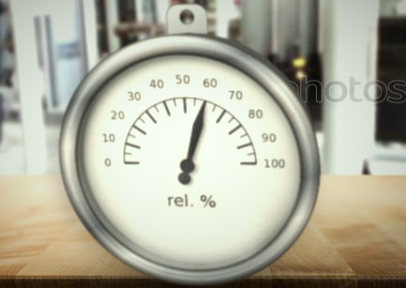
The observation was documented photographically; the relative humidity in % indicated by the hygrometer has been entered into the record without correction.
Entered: 60 %
